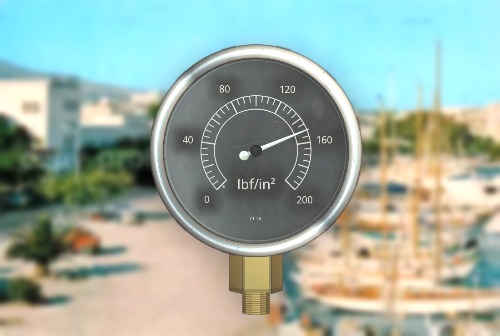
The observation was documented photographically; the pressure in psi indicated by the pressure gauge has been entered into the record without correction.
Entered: 150 psi
